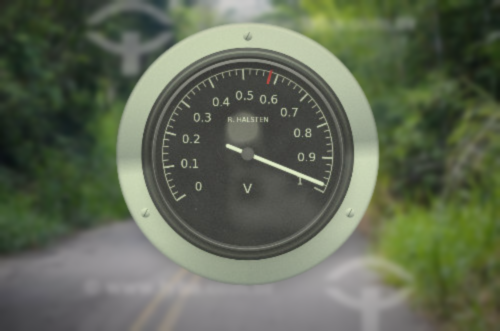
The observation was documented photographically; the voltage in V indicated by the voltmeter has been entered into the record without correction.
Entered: 0.98 V
